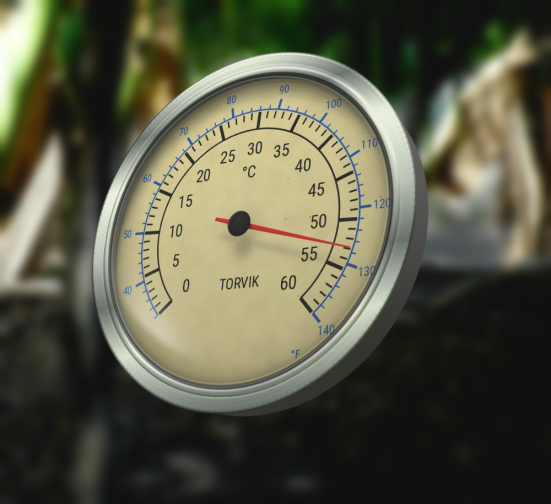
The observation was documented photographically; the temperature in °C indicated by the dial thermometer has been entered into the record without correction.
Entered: 53 °C
